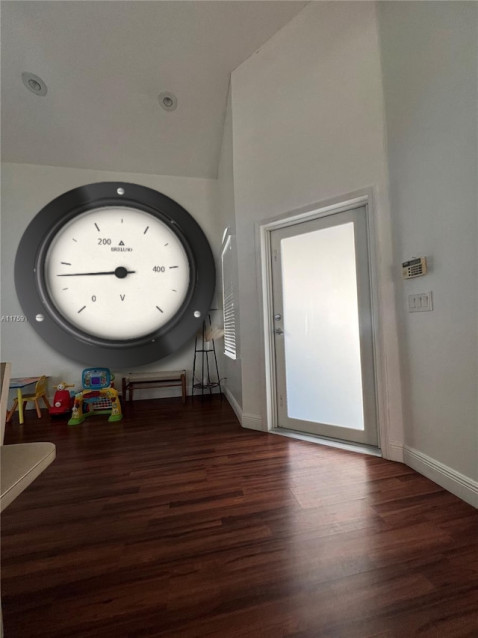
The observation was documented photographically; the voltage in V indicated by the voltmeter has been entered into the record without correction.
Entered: 75 V
